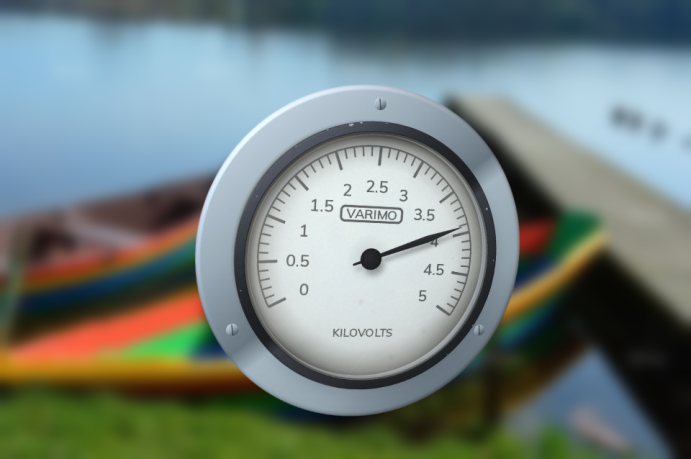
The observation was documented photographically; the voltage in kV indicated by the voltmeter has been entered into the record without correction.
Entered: 3.9 kV
